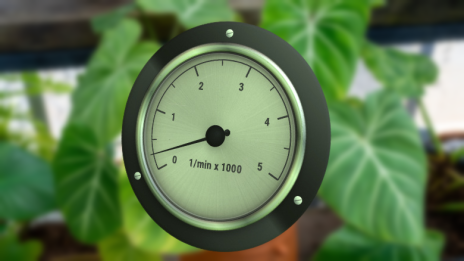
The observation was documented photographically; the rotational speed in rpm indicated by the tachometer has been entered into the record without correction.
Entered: 250 rpm
